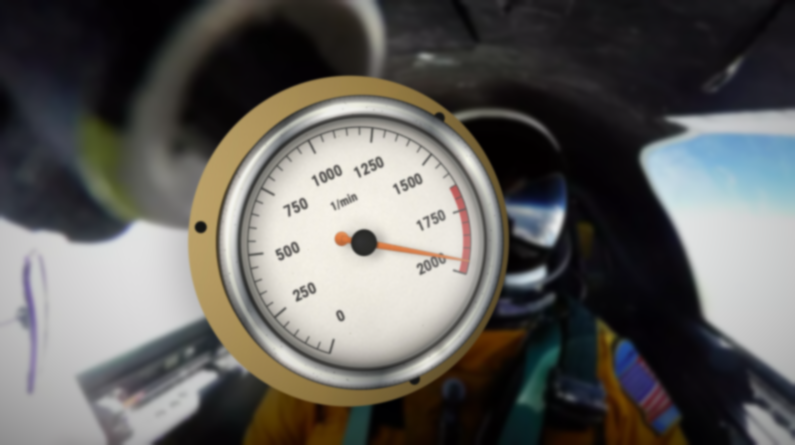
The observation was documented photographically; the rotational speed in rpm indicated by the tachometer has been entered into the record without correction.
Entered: 1950 rpm
